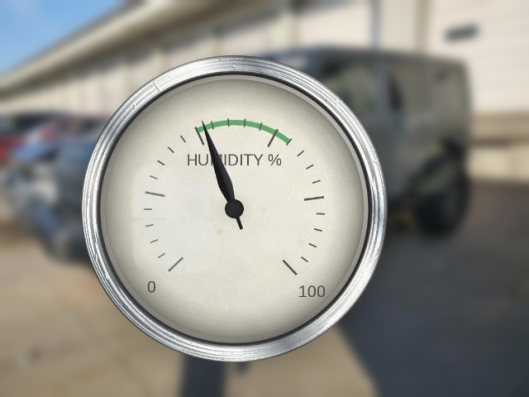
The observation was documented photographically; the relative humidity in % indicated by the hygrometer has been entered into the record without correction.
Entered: 42 %
